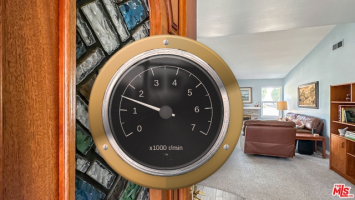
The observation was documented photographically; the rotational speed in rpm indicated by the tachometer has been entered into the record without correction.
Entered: 1500 rpm
